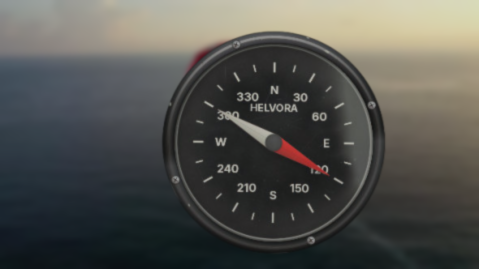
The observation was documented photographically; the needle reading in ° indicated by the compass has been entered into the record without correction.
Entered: 120 °
